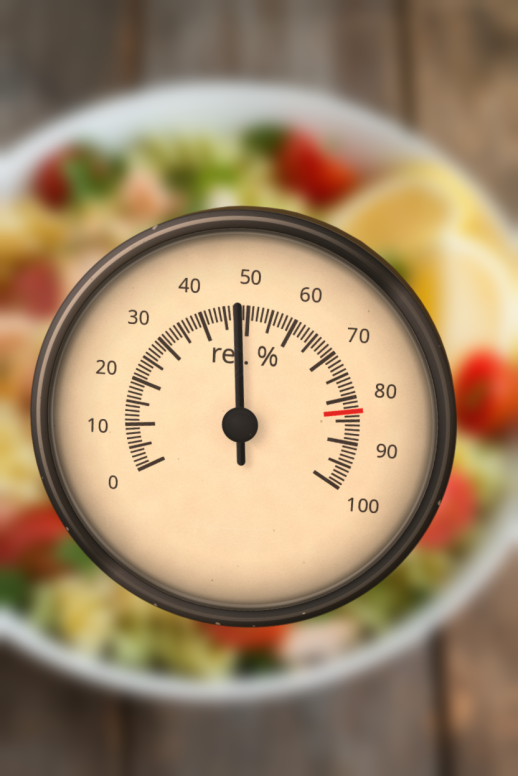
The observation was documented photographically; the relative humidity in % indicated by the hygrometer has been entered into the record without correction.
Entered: 48 %
